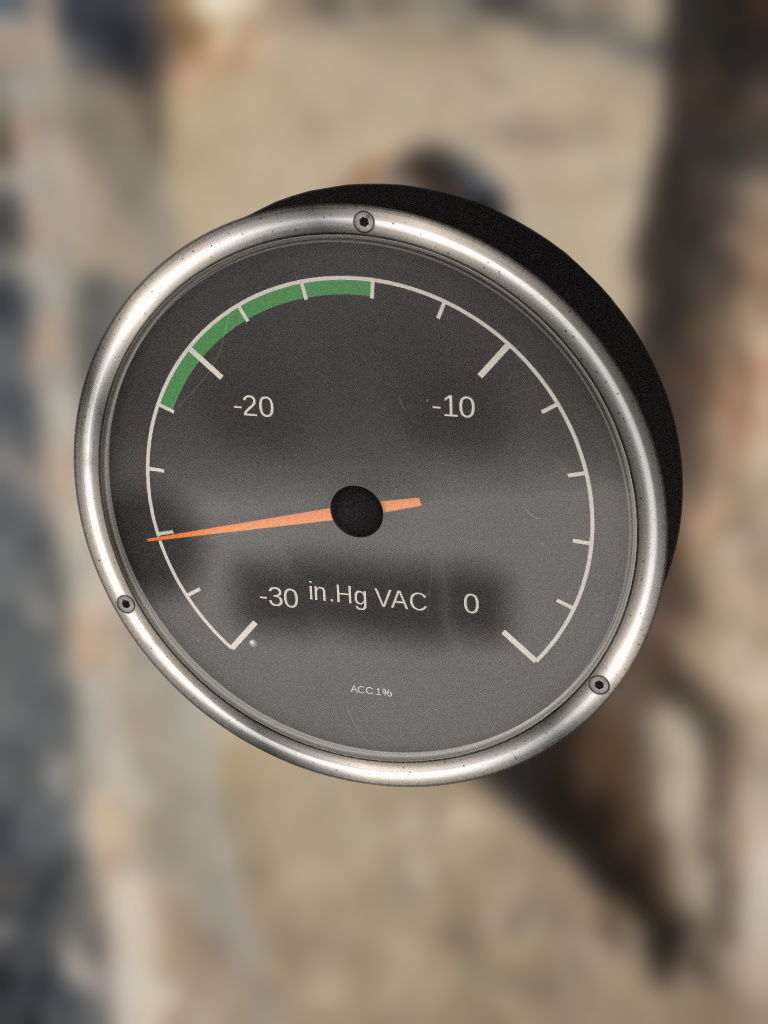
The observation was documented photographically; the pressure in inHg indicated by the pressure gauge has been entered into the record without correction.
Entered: -26 inHg
